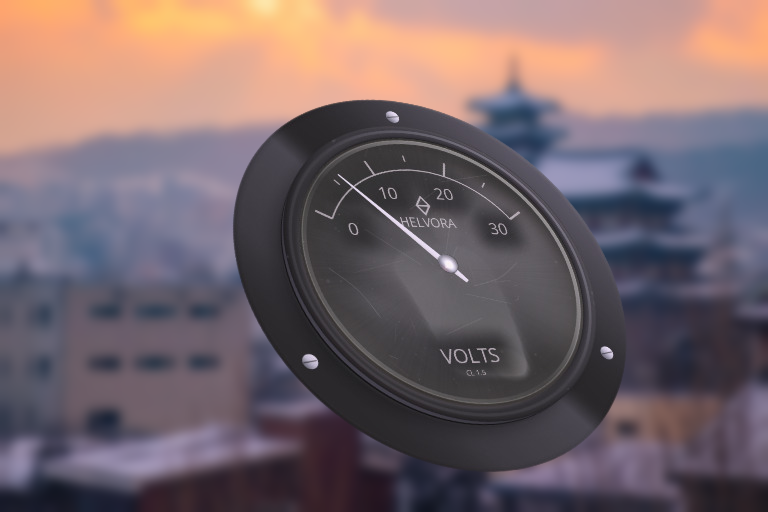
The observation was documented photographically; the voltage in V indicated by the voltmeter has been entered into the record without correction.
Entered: 5 V
